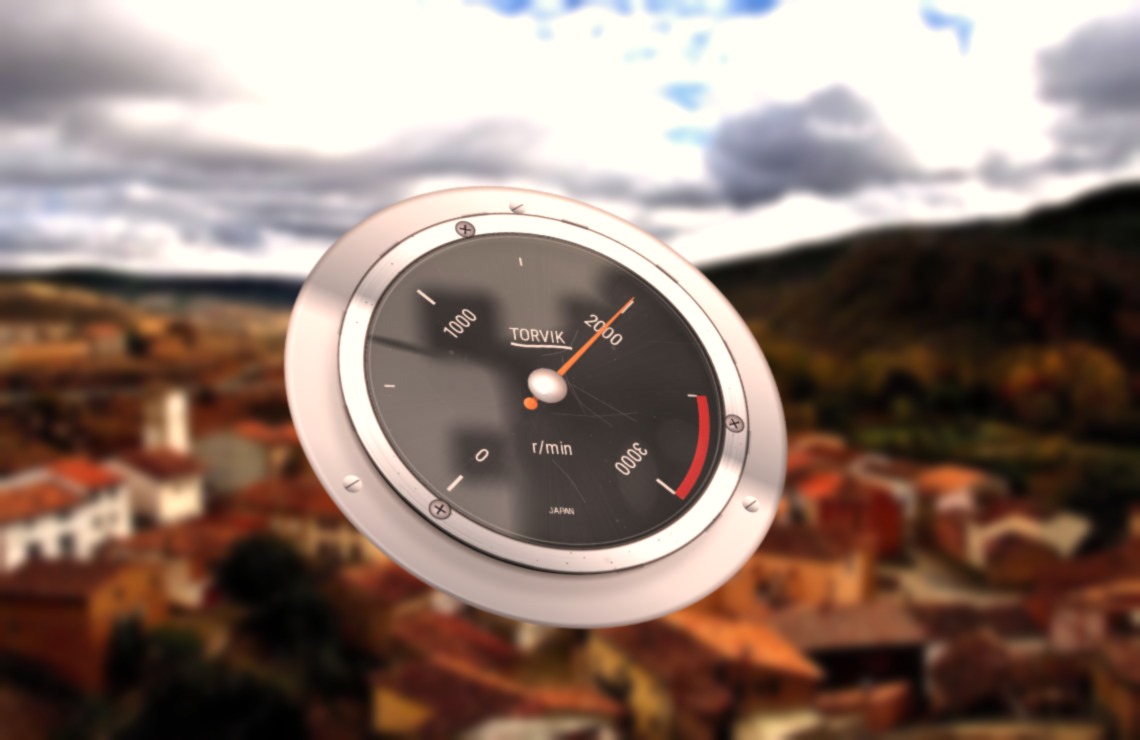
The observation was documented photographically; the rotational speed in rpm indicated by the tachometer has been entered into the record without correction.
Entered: 2000 rpm
